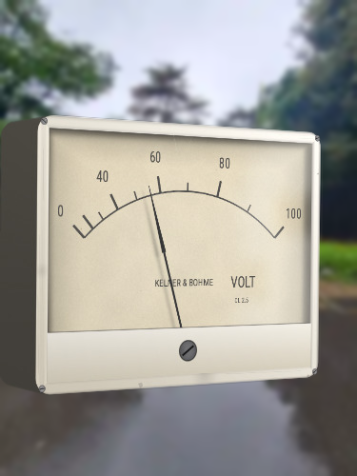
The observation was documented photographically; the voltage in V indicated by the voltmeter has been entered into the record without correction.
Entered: 55 V
